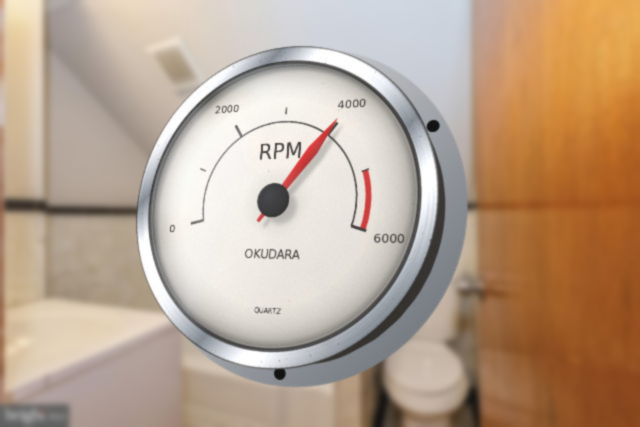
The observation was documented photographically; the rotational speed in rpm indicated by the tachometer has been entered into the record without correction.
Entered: 4000 rpm
